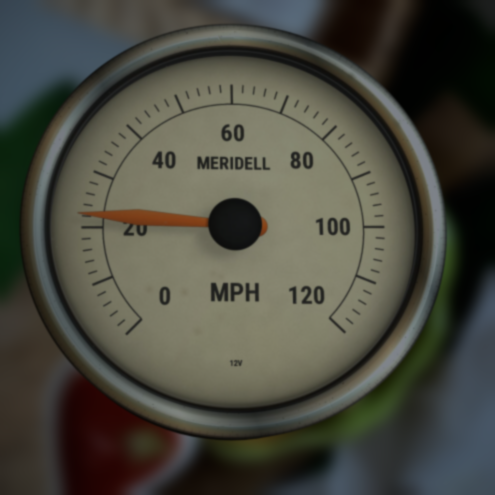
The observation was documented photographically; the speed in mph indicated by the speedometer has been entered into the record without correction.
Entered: 22 mph
